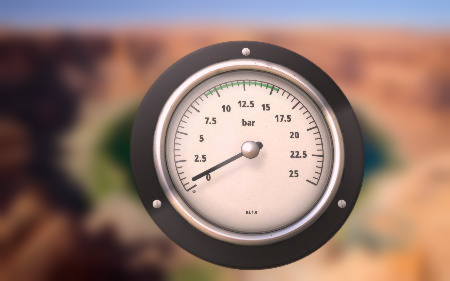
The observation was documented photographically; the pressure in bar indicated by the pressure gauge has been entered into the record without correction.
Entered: 0.5 bar
